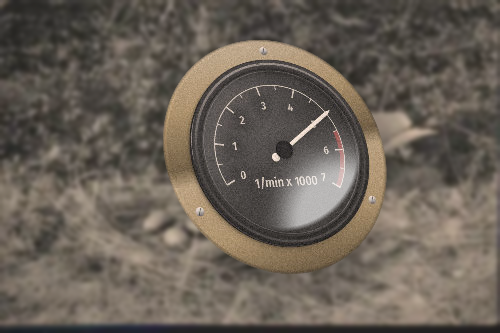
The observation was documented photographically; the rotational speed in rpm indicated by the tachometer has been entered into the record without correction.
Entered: 5000 rpm
